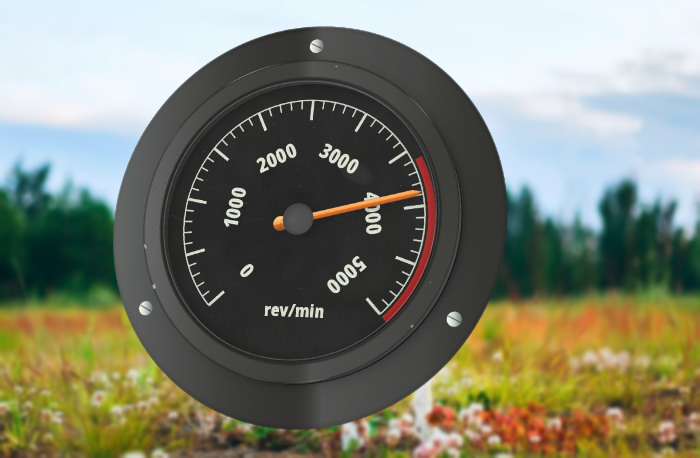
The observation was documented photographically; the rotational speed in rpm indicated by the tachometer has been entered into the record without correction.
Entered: 3900 rpm
